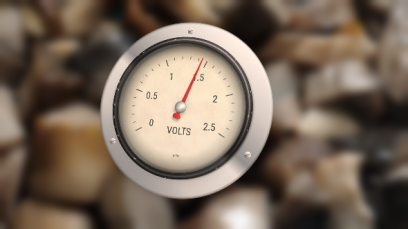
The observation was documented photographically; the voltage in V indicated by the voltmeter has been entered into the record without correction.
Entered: 1.45 V
